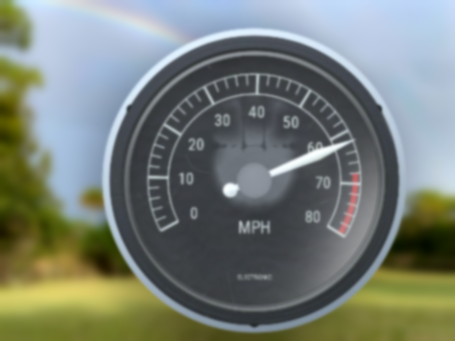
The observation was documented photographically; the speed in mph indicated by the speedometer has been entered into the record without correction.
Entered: 62 mph
